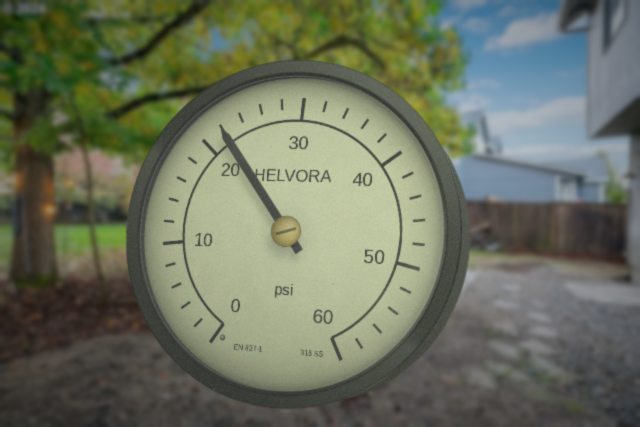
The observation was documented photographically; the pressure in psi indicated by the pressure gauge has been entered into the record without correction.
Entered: 22 psi
